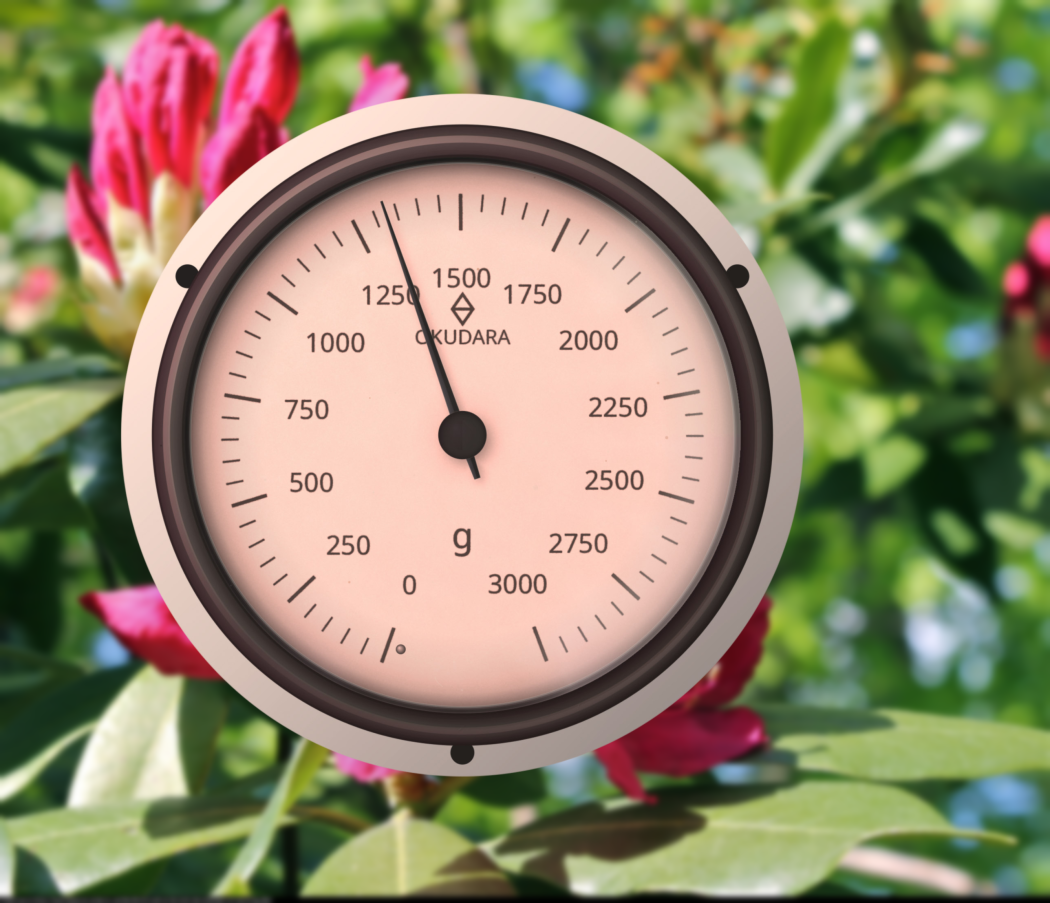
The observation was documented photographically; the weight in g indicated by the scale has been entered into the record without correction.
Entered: 1325 g
